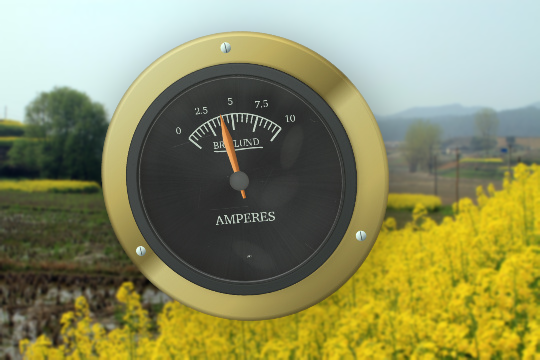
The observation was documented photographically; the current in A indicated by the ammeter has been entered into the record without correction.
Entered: 4 A
